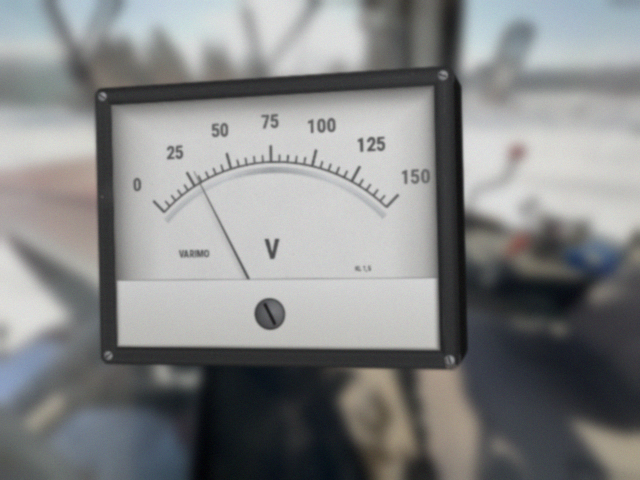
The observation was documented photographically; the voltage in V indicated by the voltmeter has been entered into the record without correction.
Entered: 30 V
